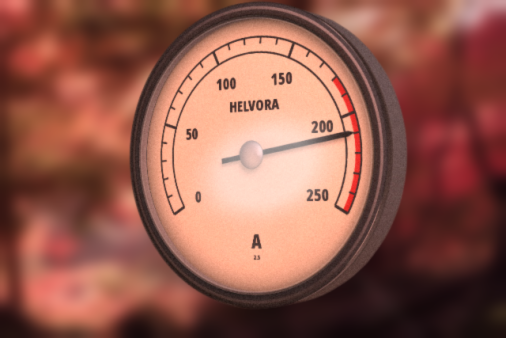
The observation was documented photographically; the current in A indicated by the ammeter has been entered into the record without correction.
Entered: 210 A
